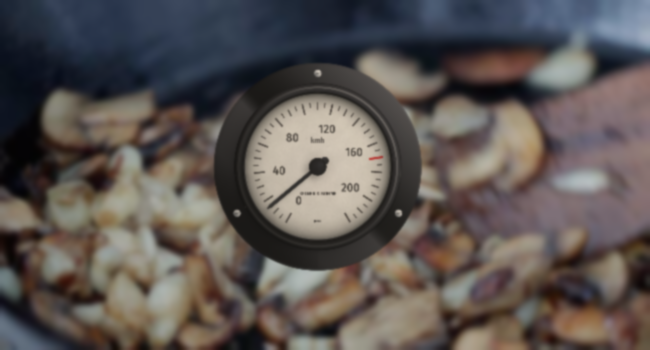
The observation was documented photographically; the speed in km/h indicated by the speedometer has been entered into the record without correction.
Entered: 15 km/h
